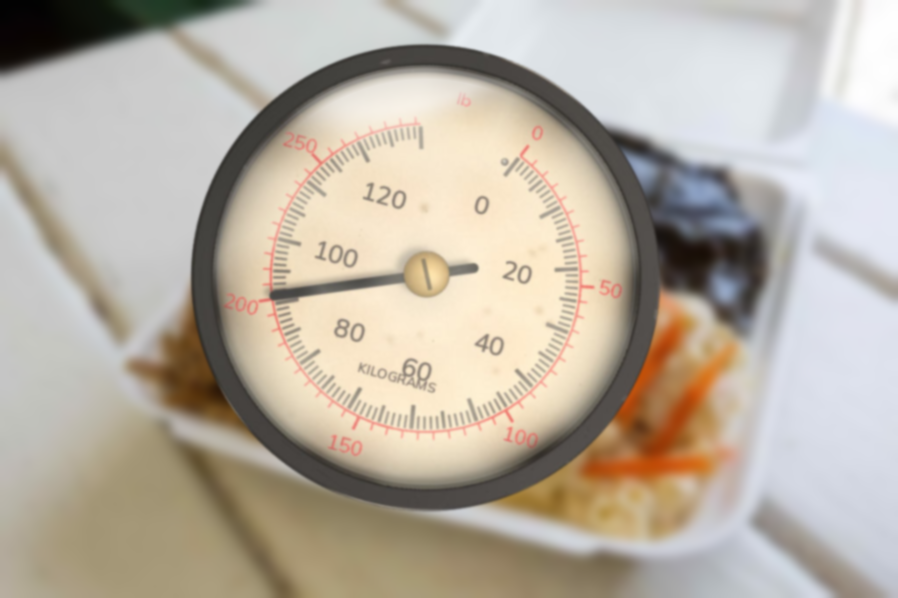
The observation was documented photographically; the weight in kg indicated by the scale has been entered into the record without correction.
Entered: 91 kg
